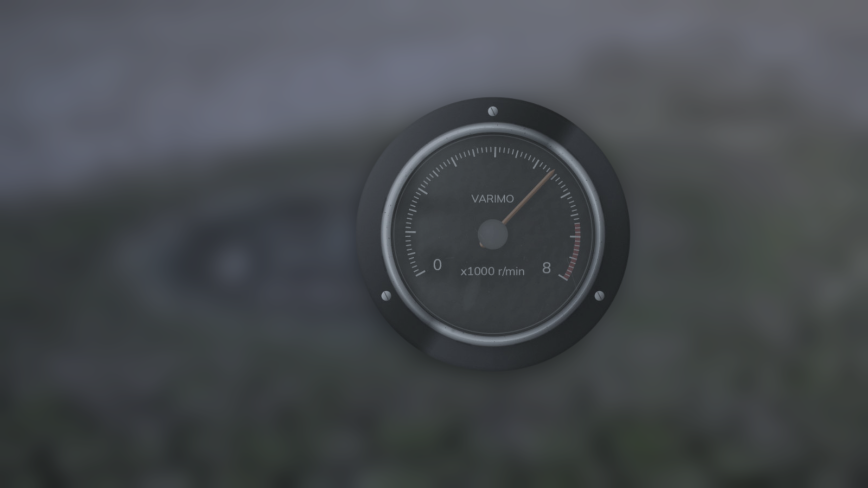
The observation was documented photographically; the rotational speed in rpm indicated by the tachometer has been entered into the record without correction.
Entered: 5400 rpm
